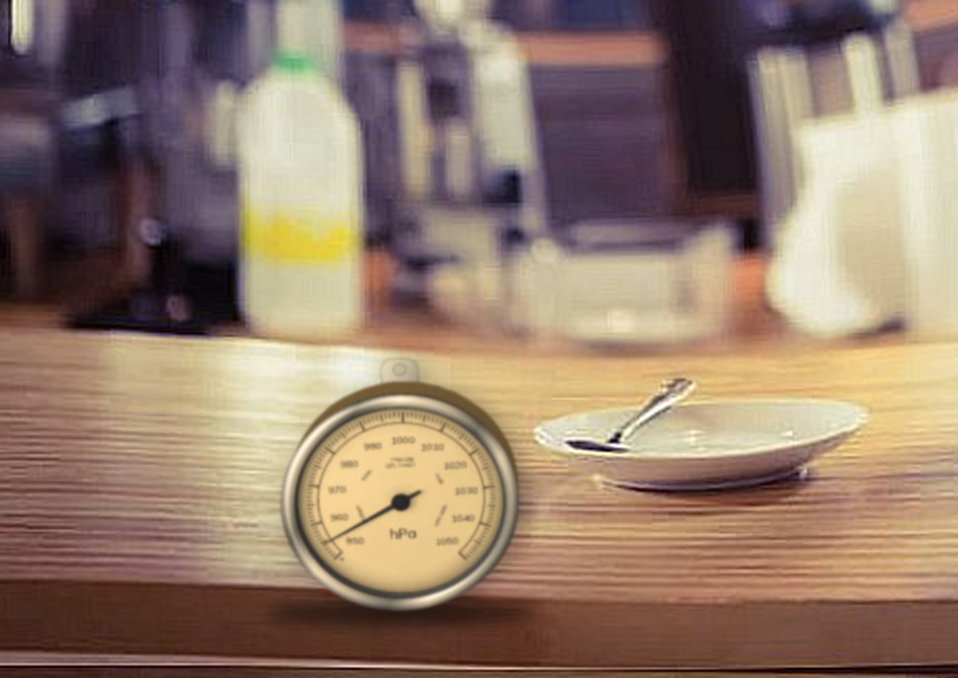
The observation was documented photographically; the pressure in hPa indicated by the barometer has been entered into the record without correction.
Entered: 955 hPa
